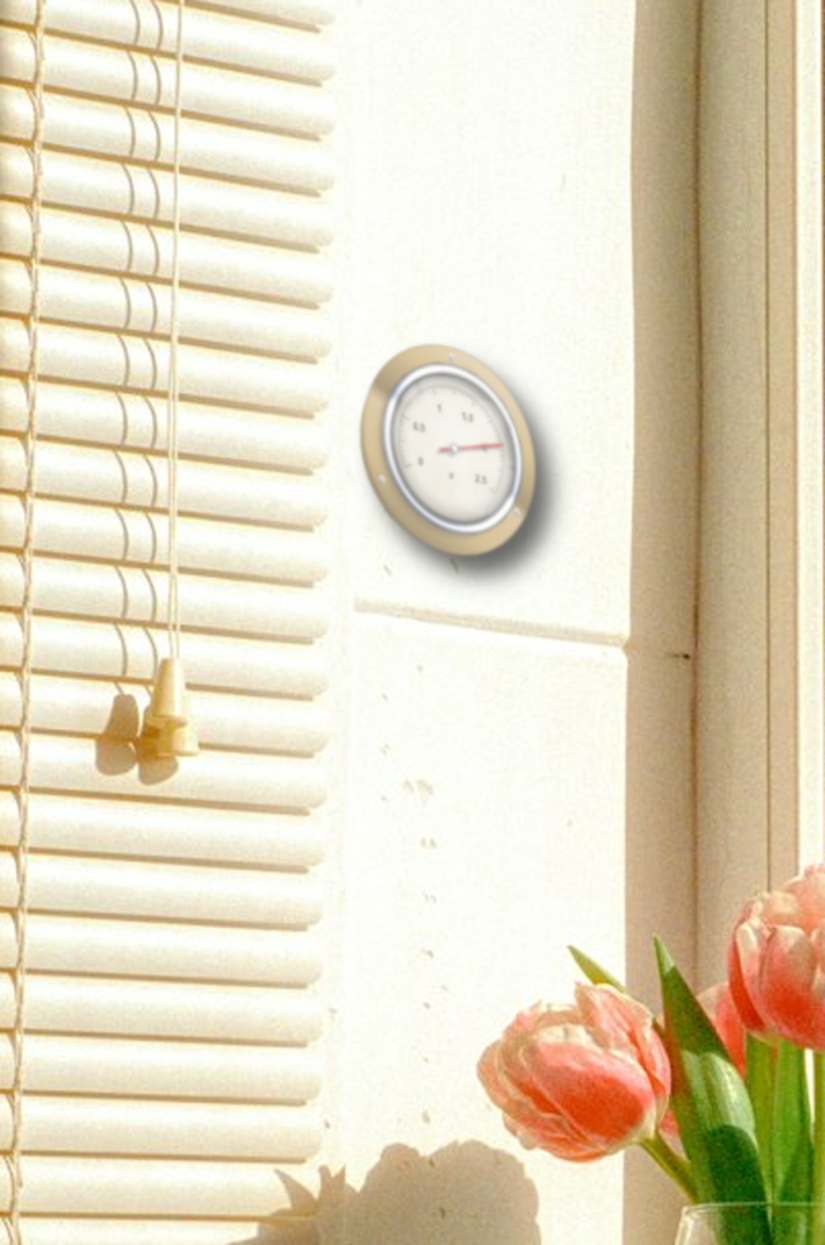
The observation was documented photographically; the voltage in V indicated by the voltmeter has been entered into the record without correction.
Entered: 2 V
